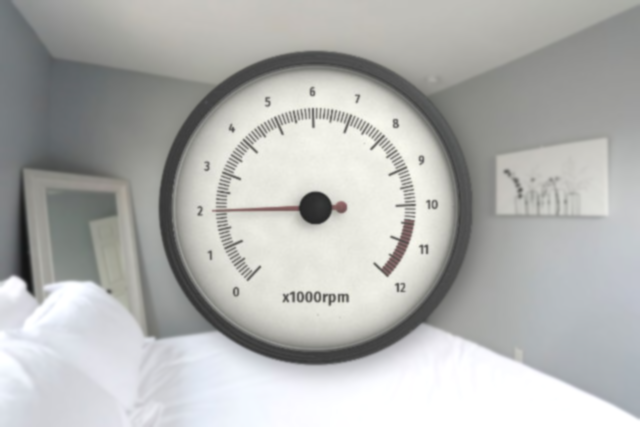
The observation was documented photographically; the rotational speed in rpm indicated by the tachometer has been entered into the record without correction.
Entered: 2000 rpm
